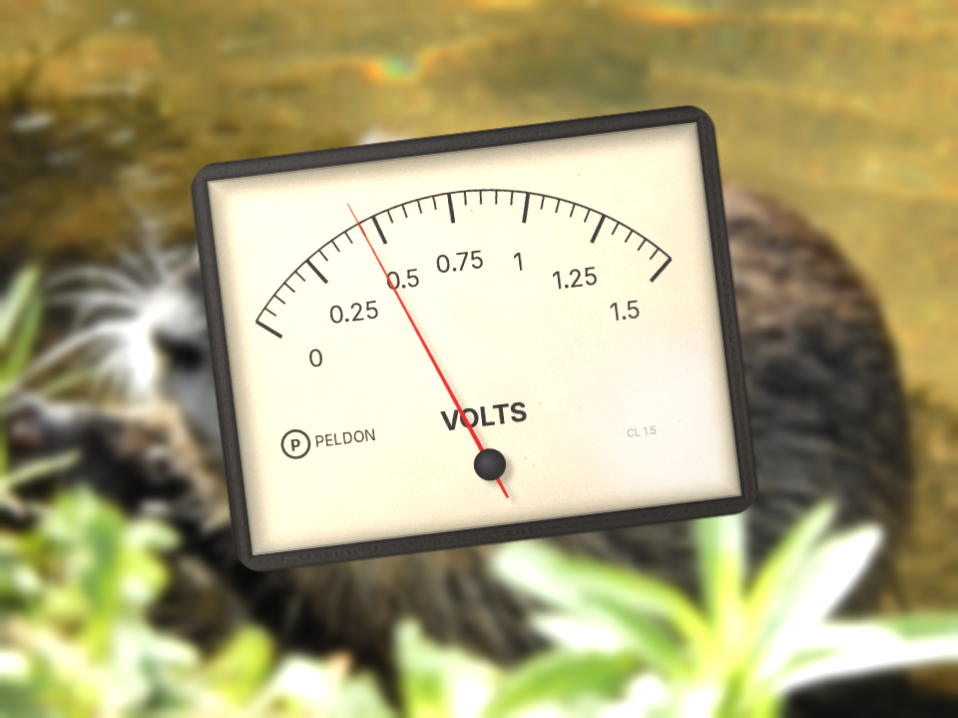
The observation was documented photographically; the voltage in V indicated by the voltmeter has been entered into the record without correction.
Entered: 0.45 V
